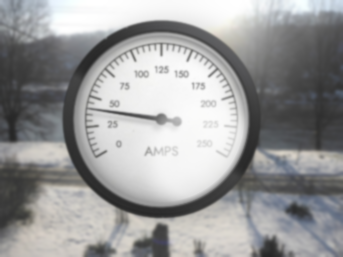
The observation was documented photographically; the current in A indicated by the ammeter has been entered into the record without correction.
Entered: 40 A
